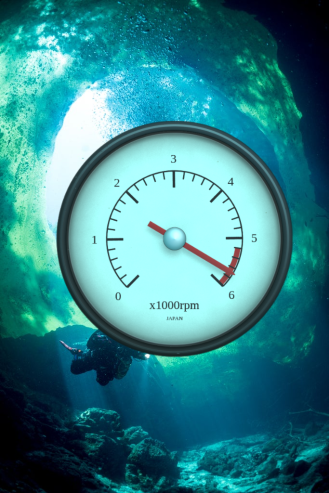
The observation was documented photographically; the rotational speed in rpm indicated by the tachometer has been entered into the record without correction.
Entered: 5700 rpm
